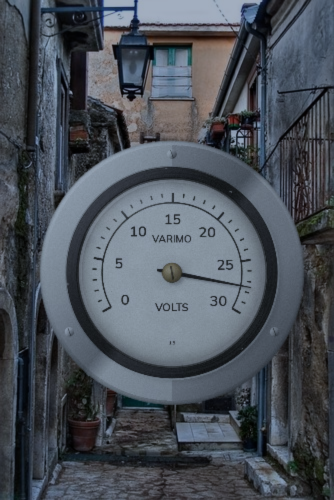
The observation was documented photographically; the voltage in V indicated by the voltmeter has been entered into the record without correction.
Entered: 27.5 V
